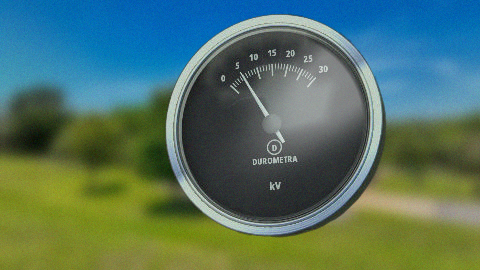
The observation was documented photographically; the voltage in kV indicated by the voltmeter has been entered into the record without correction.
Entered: 5 kV
